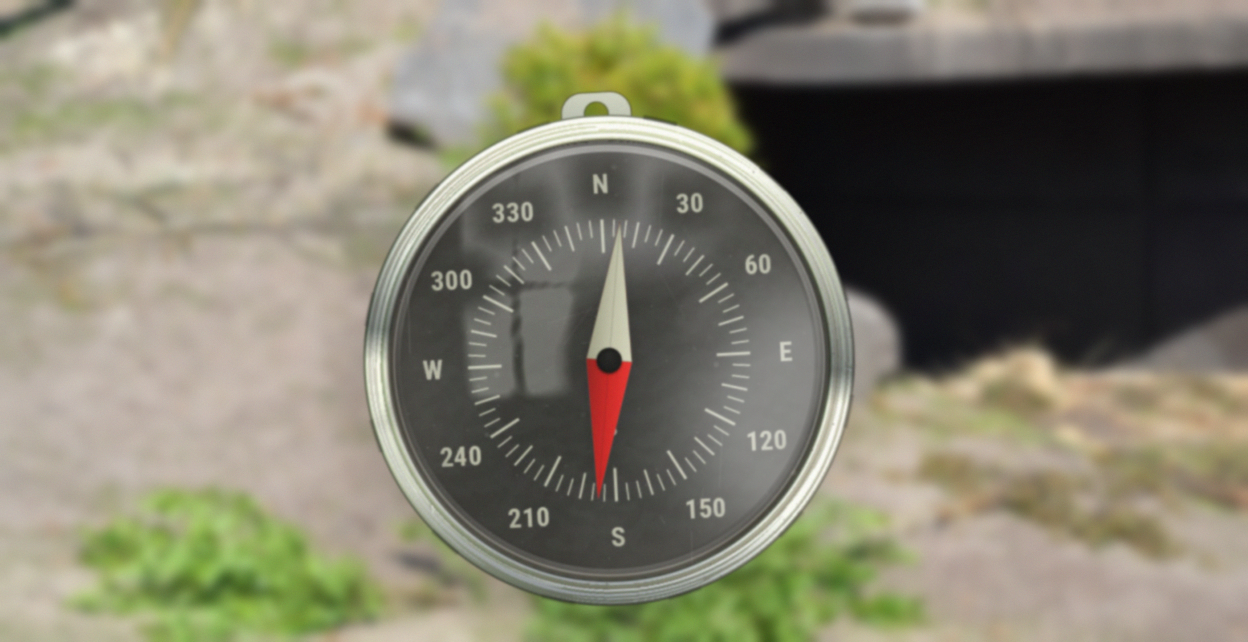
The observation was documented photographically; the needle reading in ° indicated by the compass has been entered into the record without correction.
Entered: 187.5 °
